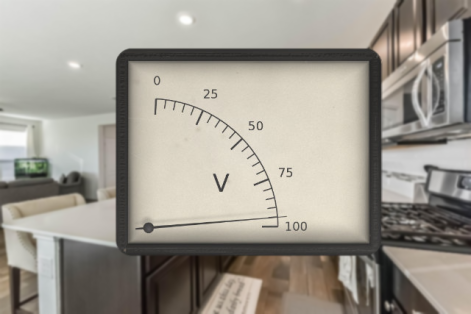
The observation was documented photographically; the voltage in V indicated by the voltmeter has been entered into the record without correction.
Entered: 95 V
